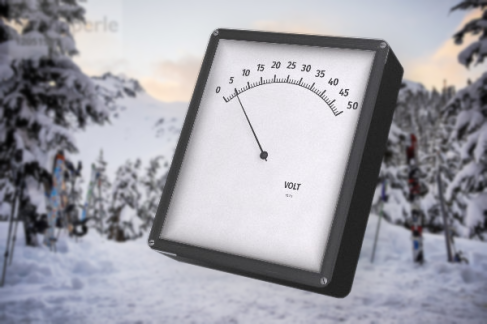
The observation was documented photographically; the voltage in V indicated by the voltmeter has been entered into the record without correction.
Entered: 5 V
